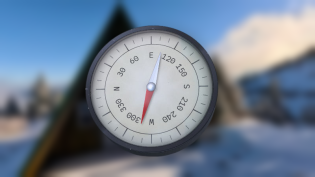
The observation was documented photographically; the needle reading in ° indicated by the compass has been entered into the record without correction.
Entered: 285 °
